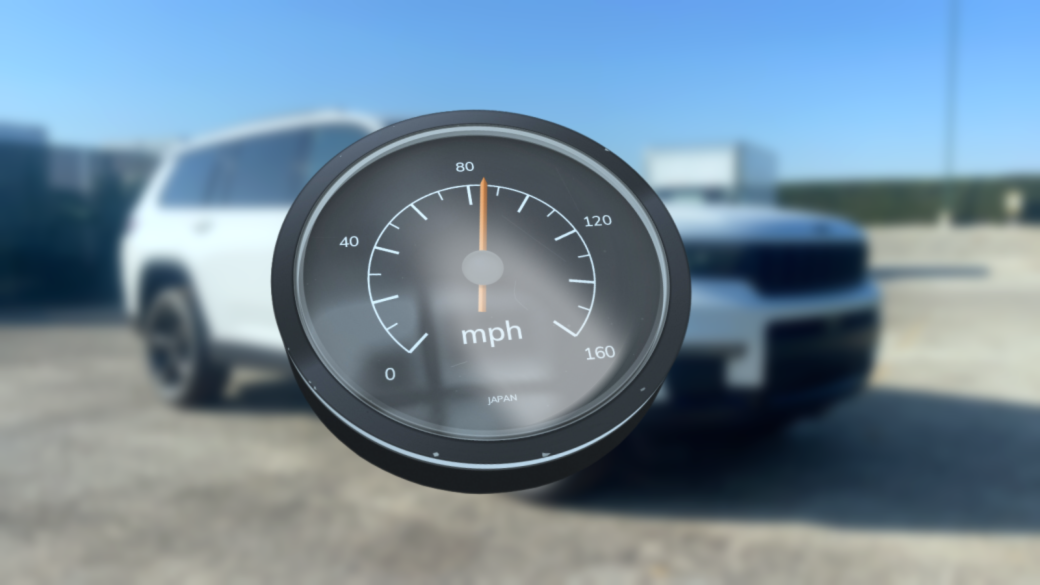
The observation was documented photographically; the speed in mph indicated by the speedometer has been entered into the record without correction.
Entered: 85 mph
